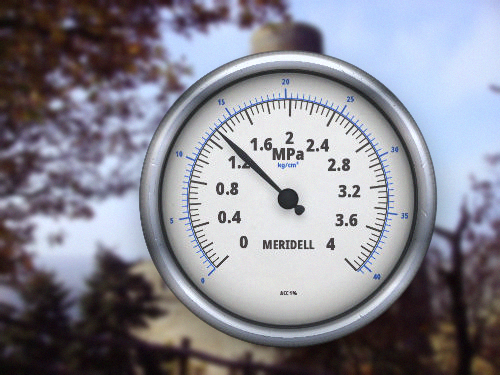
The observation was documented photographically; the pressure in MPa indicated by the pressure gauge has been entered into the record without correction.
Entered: 1.3 MPa
